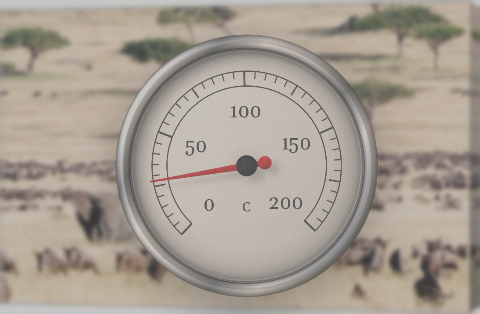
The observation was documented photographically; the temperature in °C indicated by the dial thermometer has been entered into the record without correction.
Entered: 27.5 °C
